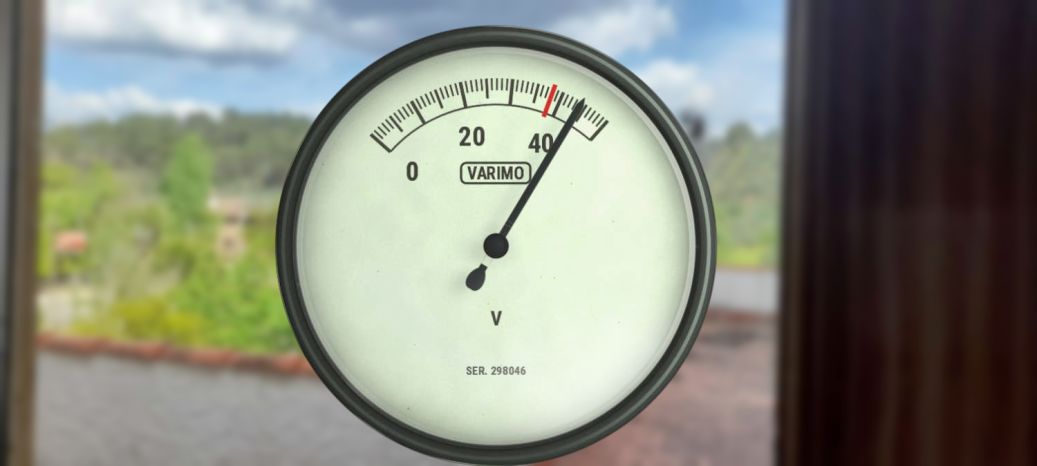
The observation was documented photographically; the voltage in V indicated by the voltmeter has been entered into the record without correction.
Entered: 44 V
